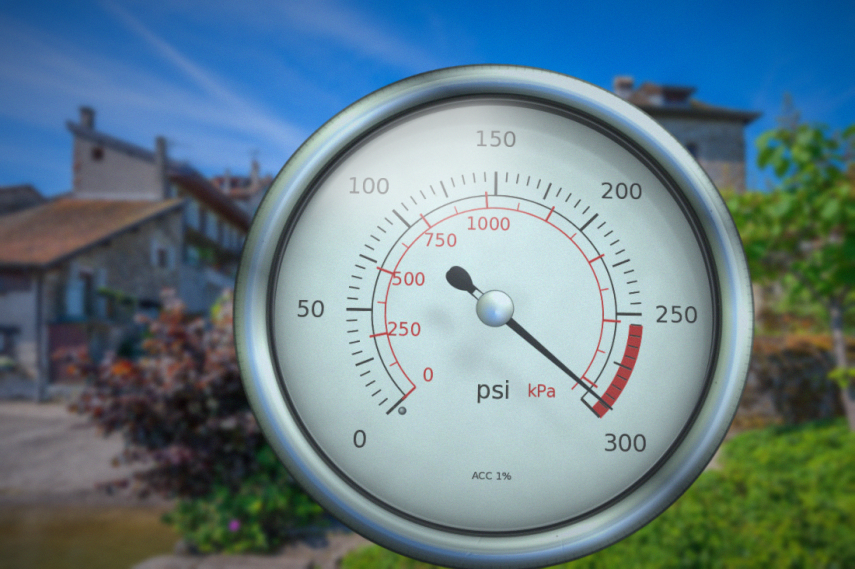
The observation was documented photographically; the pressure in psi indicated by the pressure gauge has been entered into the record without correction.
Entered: 295 psi
